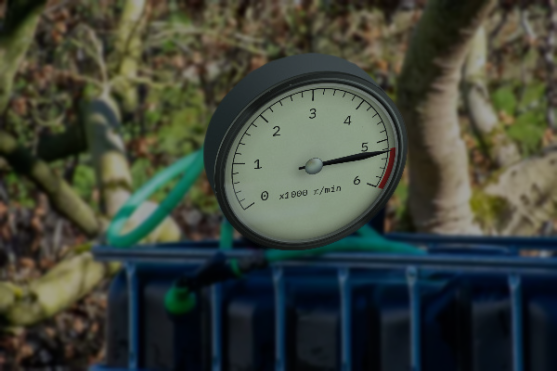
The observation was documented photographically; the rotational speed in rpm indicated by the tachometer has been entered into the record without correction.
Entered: 5200 rpm
